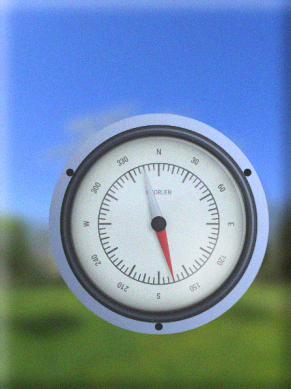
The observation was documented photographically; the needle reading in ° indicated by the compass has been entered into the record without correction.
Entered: 165 °
